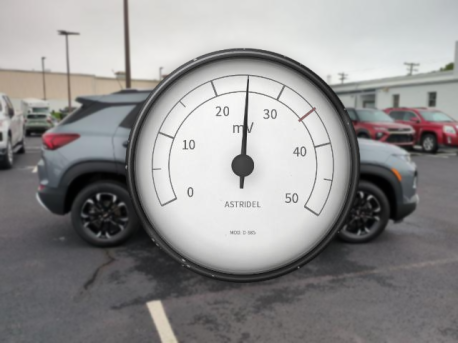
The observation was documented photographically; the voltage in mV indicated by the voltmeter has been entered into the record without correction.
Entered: 25 mV
